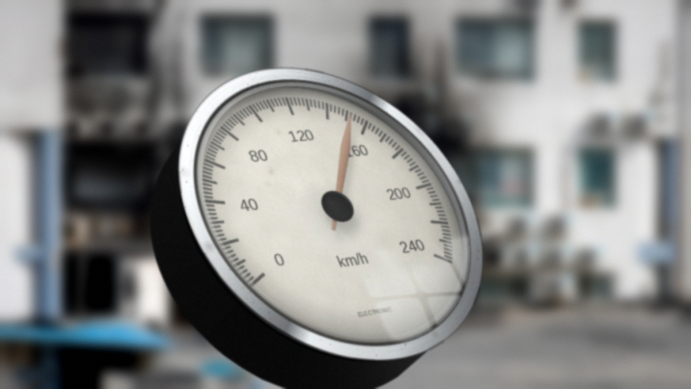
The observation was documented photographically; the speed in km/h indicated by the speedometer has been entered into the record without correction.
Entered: 150 km/h
